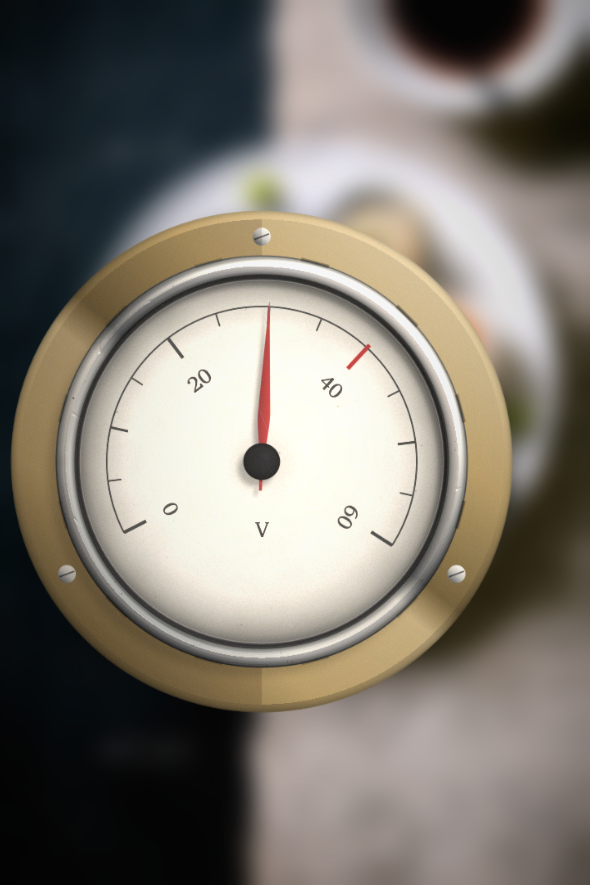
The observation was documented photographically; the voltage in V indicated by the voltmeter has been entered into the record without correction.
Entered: 30 V
